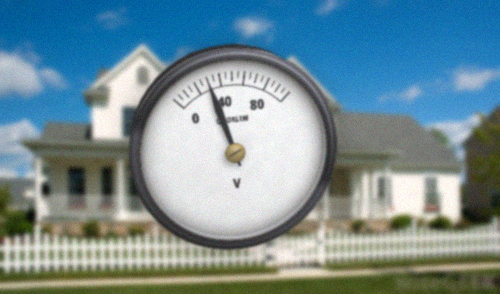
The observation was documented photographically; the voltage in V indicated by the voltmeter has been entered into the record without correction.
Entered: 30 V
